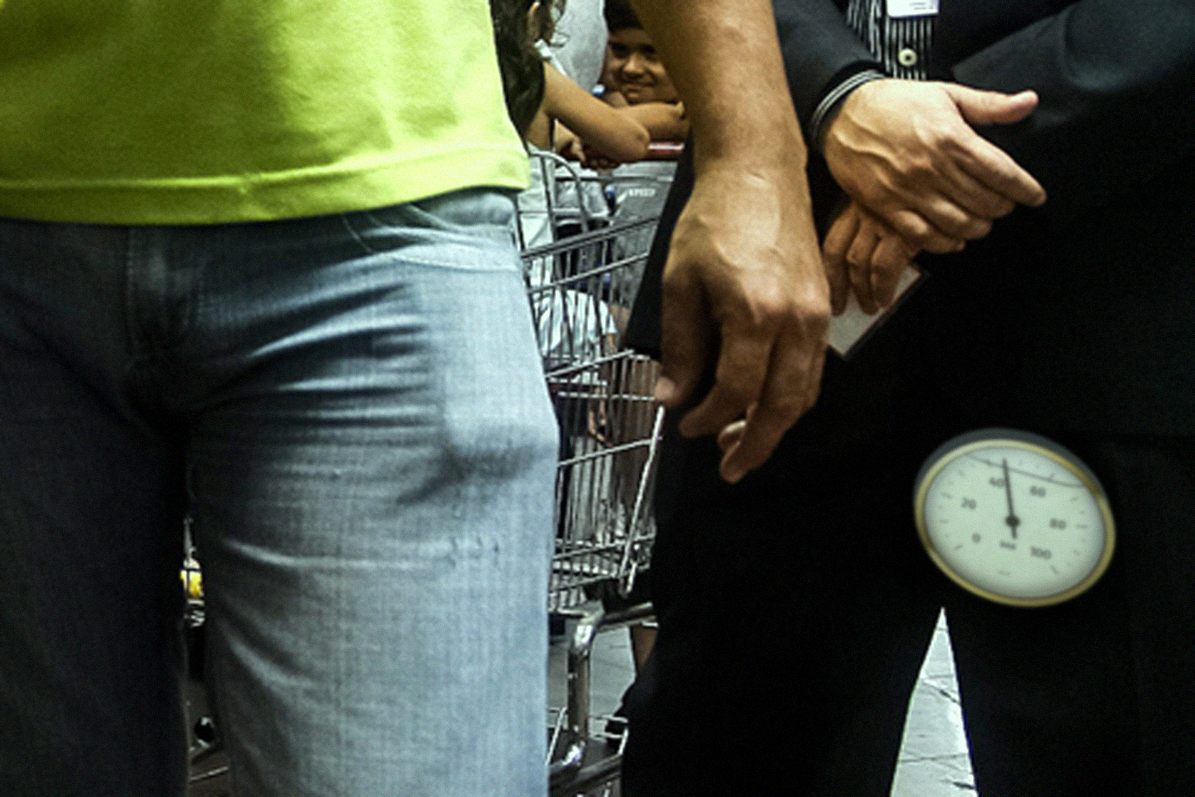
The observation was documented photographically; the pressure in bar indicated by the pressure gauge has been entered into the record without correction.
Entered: 45 bar
